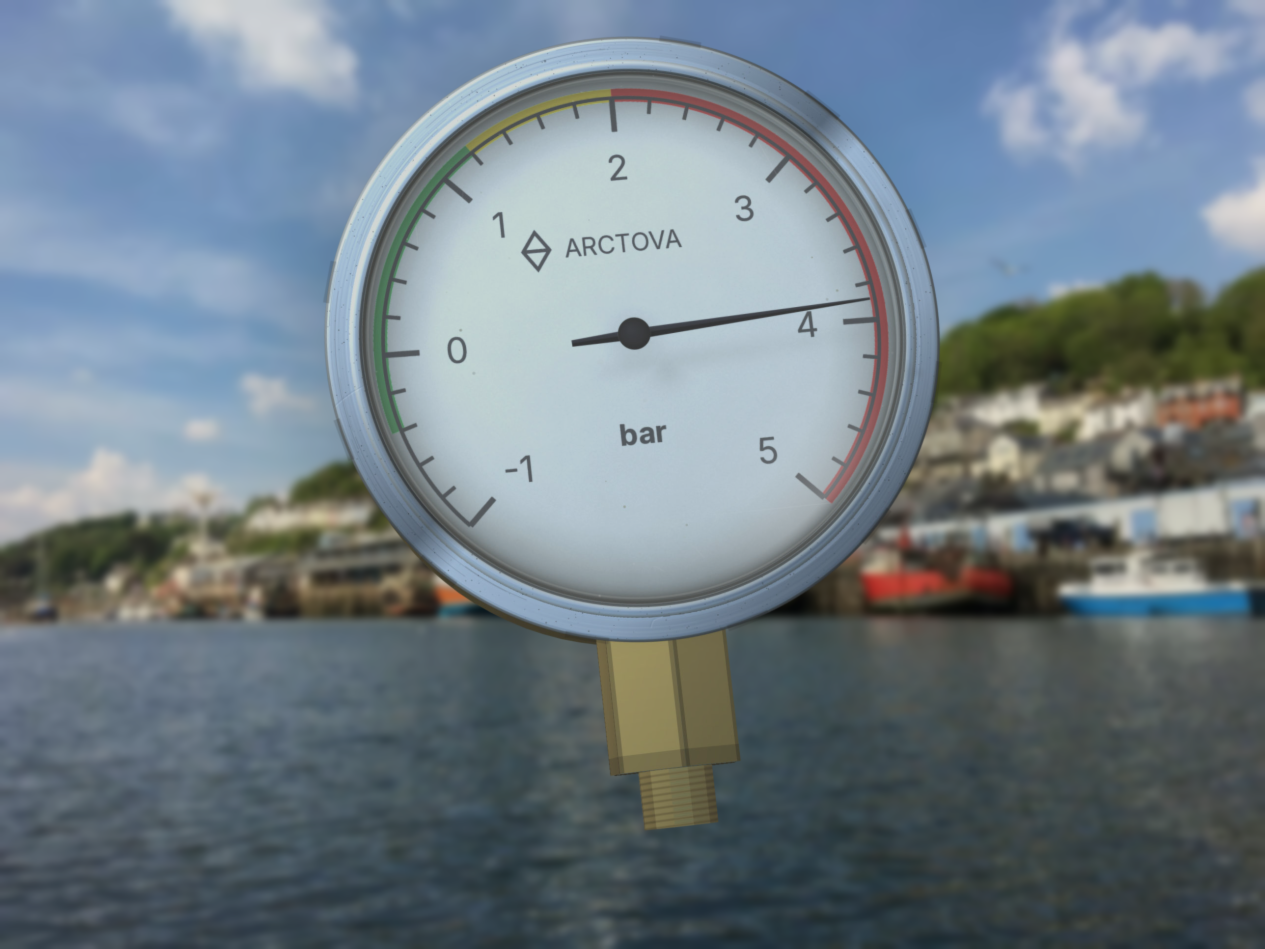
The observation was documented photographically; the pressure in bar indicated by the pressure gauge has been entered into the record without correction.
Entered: 3.9 bar
